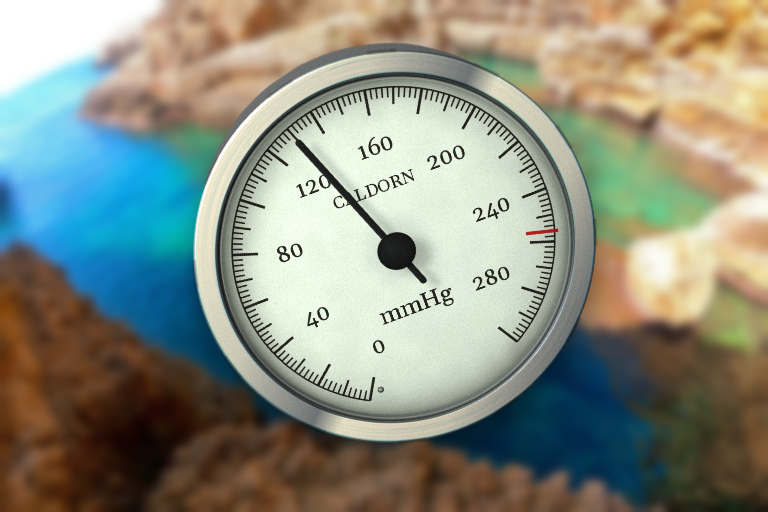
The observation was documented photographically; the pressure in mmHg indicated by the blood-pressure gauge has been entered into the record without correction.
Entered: 130 mmHg
